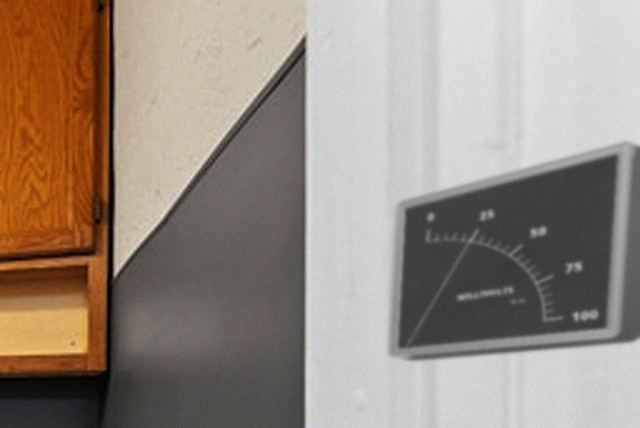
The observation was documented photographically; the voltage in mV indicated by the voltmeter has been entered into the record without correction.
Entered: 25 mV
